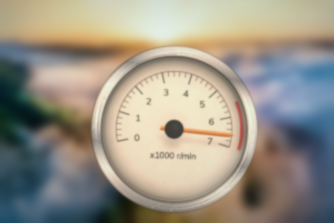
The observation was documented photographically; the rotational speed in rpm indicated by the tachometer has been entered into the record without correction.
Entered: 6600 rpm
